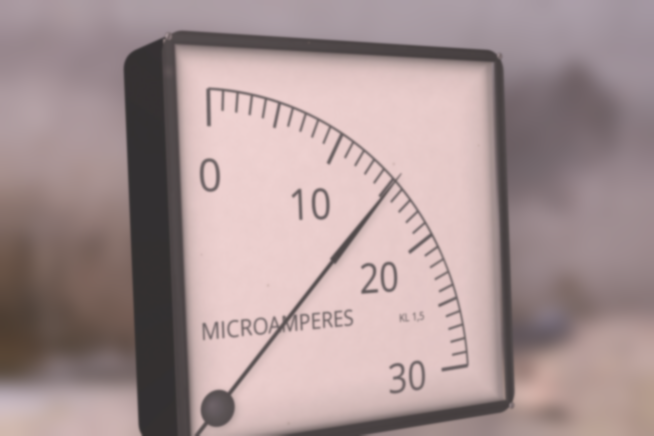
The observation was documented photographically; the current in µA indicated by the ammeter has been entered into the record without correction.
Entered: 15 µA
